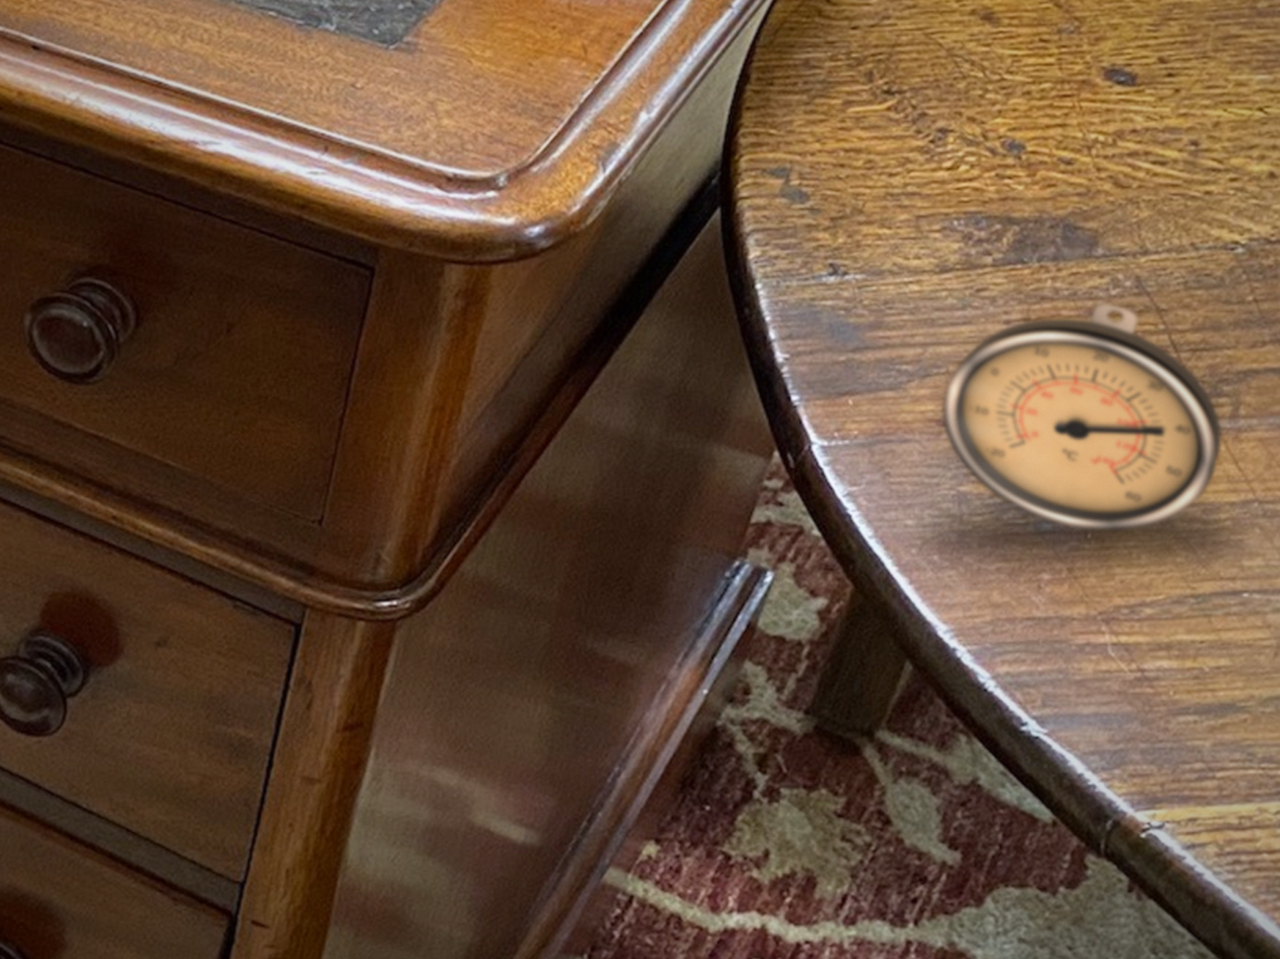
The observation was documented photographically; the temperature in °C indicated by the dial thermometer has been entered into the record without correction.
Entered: 40 °C
